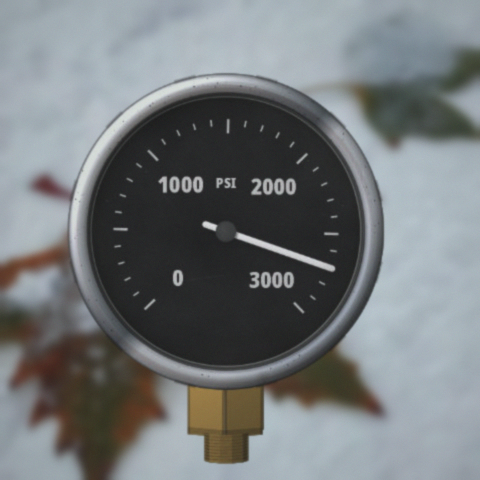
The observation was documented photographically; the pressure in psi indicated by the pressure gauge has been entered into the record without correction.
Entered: 2700 psi
